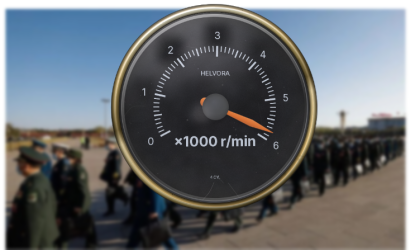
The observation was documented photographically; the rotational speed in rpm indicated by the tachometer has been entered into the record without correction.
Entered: 5800 rpm
